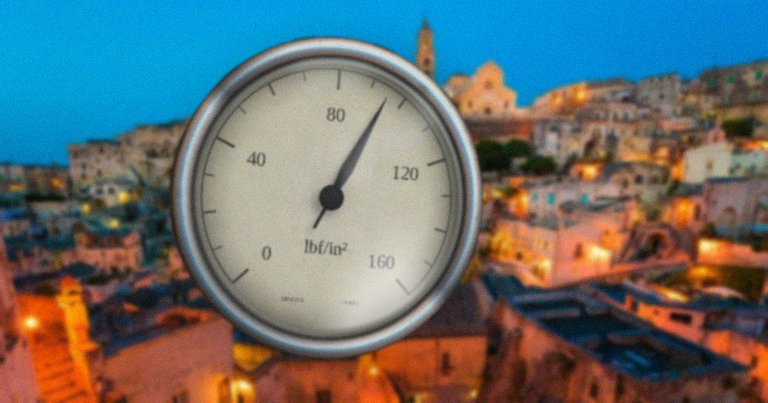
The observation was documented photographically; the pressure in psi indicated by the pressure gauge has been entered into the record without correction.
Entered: 95 psi
